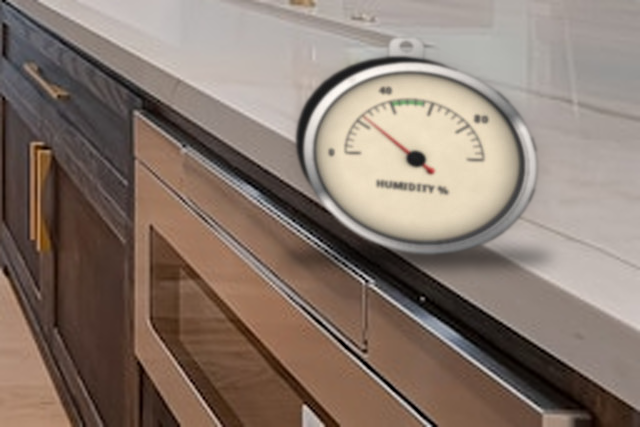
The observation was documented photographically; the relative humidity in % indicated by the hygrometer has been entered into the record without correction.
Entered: 24 %
